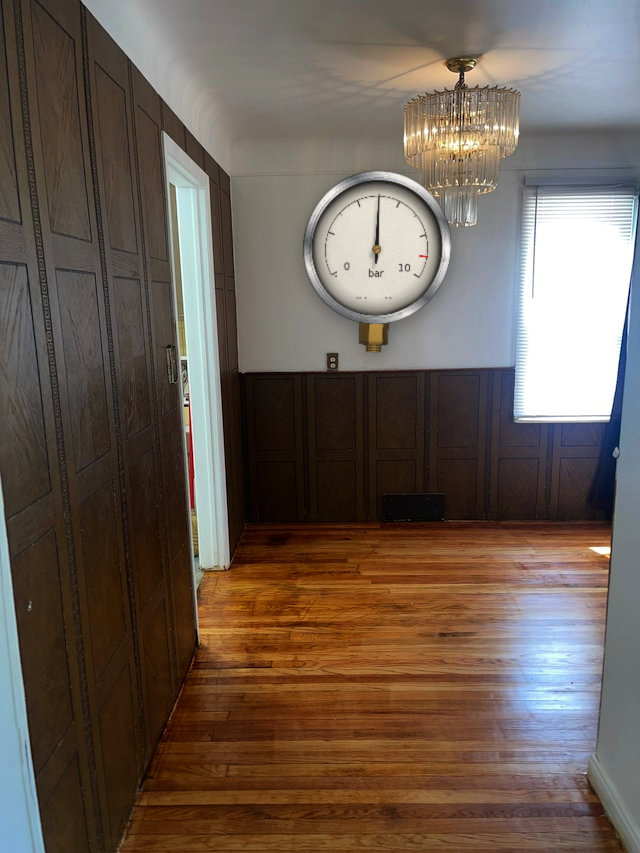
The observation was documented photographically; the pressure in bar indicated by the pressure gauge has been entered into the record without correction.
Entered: 5 bar
